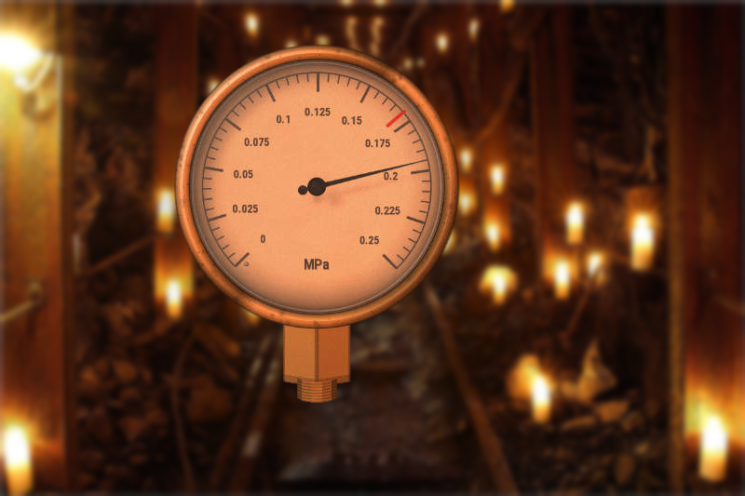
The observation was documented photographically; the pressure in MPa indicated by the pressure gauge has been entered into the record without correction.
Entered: 0.195 MPa
